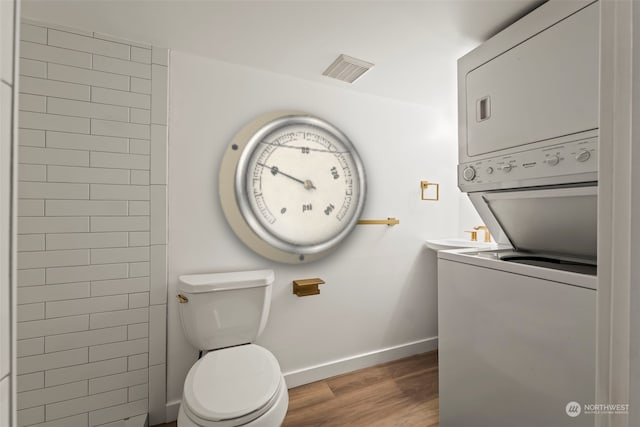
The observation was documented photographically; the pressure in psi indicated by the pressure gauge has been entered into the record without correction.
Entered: 40 psi
